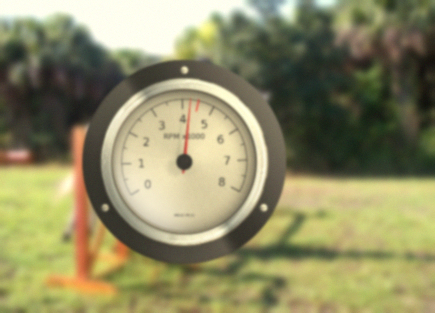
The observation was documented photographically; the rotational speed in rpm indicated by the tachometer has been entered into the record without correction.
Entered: 4250 rpm
